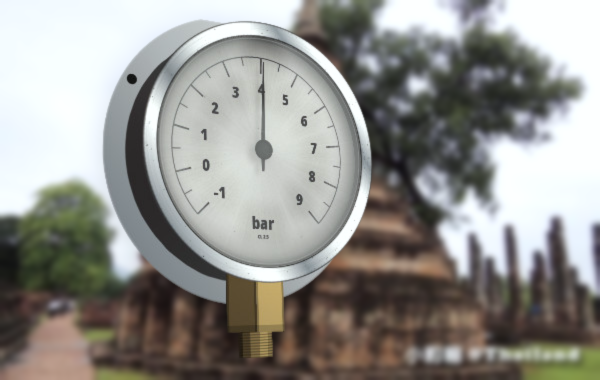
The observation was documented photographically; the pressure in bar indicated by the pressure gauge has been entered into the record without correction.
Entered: 4 bar
